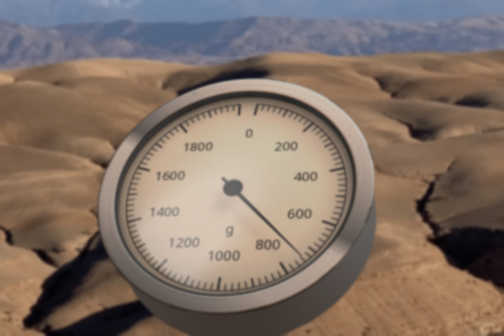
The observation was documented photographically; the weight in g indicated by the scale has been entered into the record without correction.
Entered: 740 g
